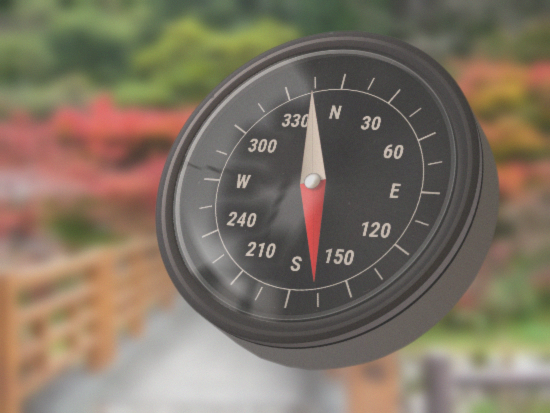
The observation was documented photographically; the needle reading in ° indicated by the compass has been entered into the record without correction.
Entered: 165 °
